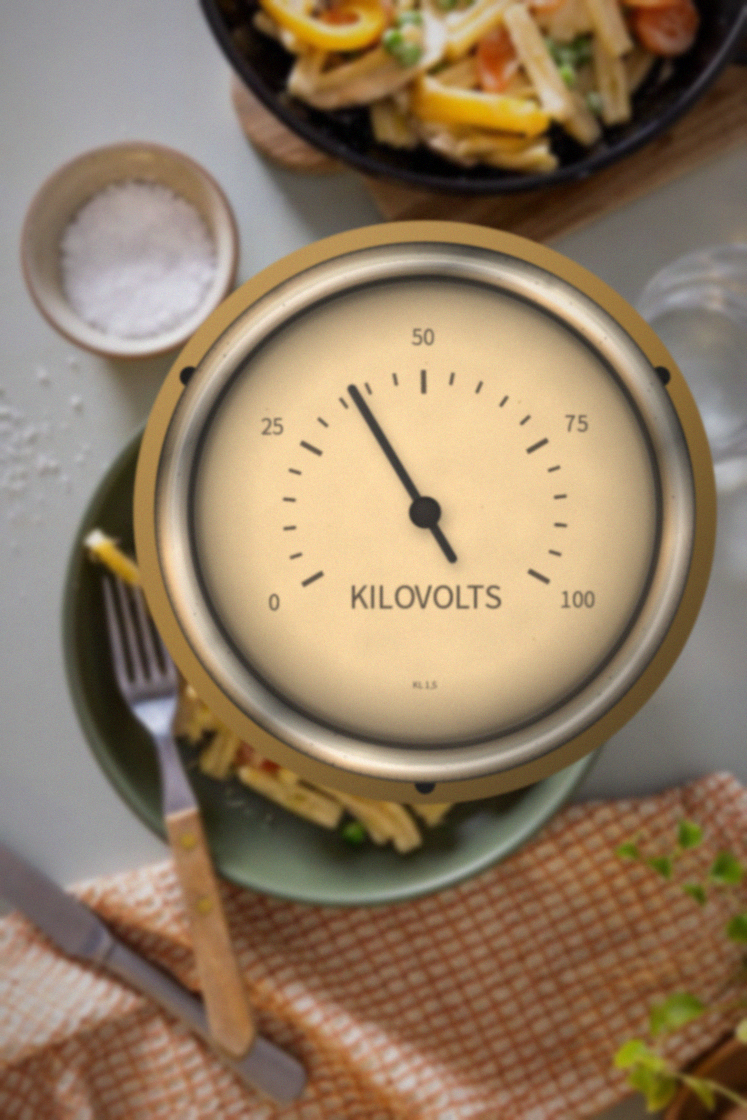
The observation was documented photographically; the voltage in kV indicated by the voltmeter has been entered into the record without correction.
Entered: 37.5 kV
